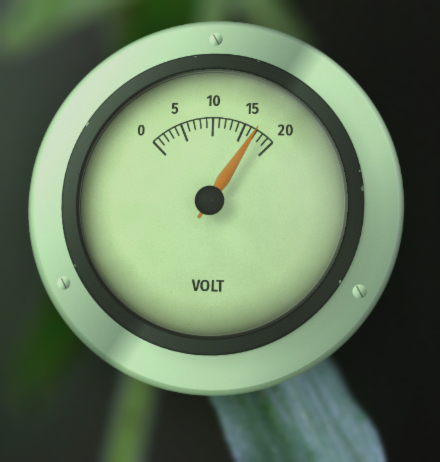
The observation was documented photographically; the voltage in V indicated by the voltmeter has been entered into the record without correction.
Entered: 17 V
